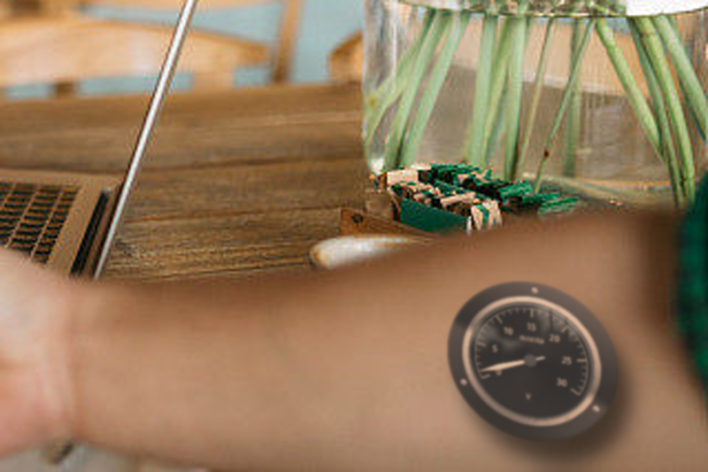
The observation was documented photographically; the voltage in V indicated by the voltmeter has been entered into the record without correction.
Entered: 1 V
